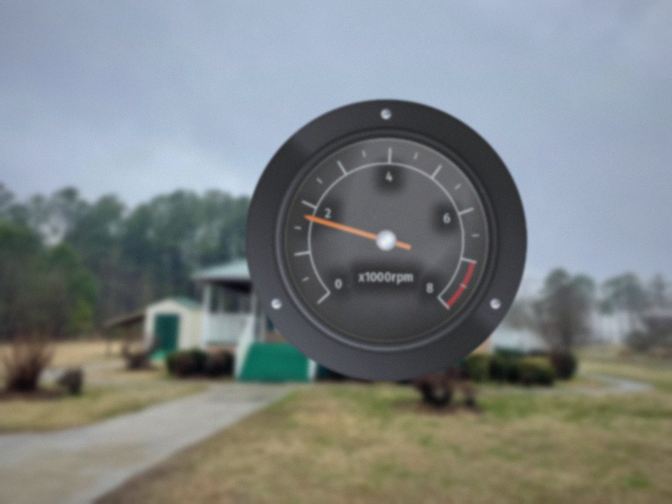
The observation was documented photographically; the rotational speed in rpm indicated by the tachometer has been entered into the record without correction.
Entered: 1750 rpm
